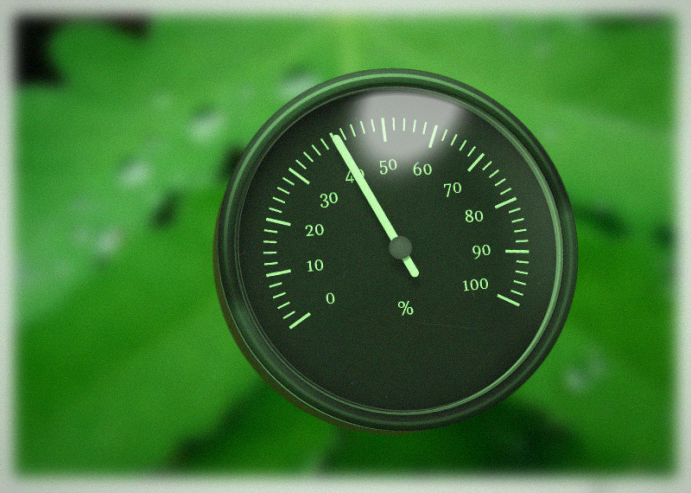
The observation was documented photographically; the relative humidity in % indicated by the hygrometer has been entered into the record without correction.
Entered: 40 %
